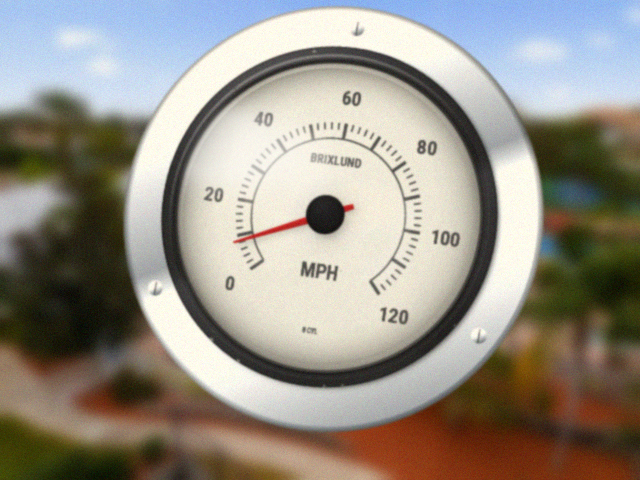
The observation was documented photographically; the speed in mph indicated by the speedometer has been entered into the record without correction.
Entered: 8 mph
